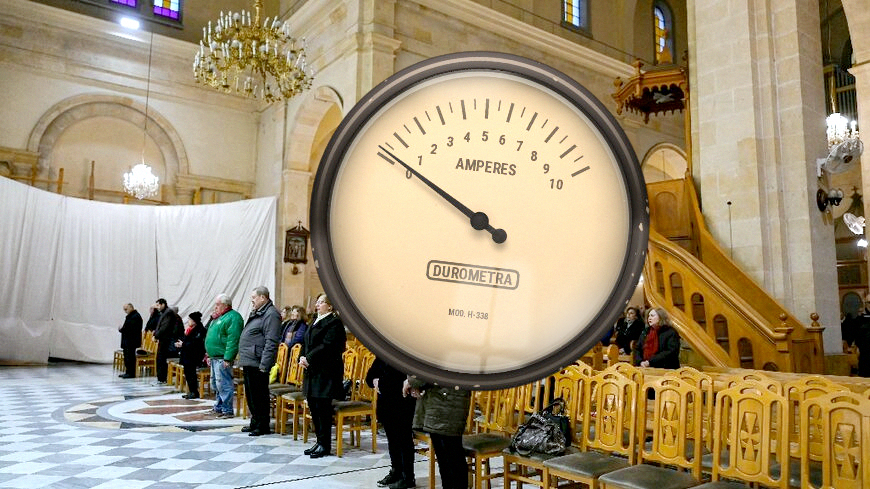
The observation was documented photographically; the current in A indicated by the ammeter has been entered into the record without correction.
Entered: 0.25 A
